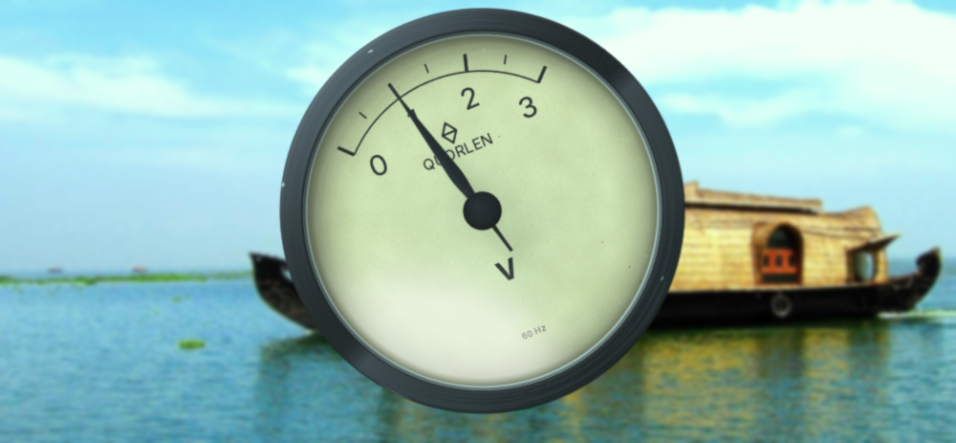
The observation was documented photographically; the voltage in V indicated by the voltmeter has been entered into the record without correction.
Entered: 1 V
